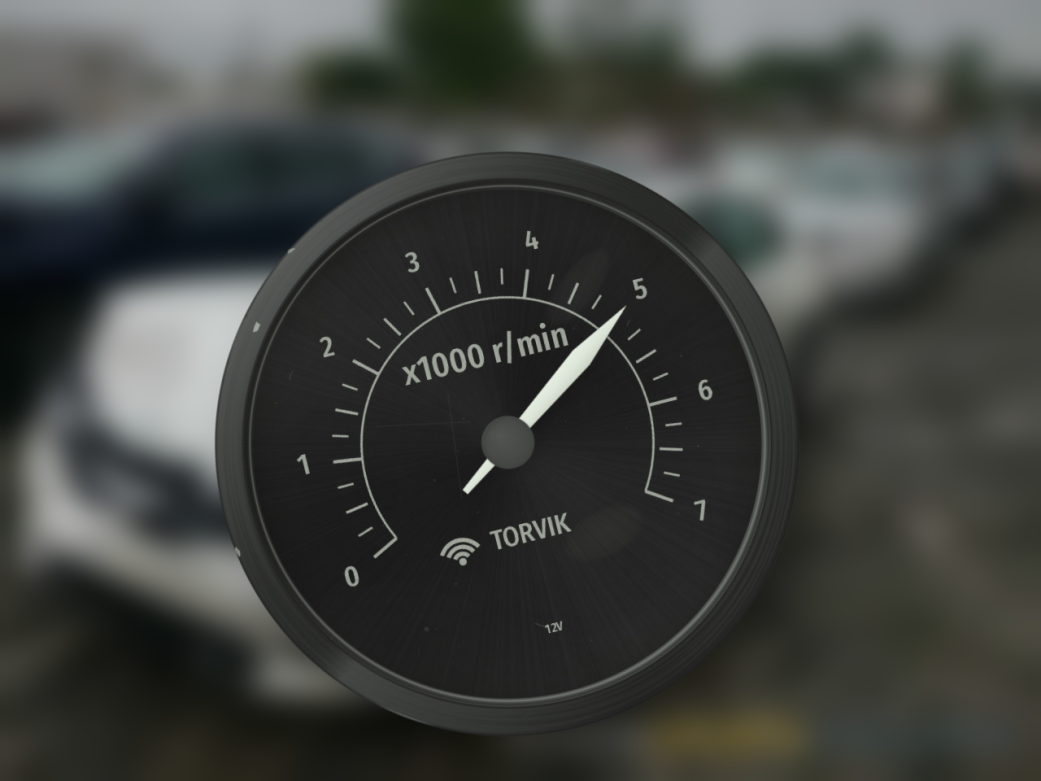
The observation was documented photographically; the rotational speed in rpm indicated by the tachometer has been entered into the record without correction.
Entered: 5000 rpm
